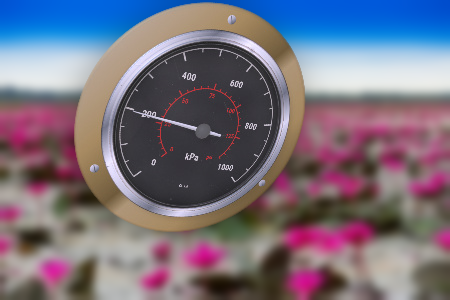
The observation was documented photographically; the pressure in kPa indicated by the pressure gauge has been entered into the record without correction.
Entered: 200 kPa
